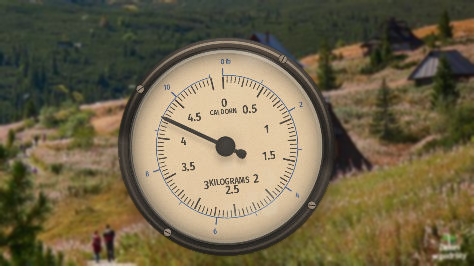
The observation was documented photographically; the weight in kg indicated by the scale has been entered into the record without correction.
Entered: 4.25 kg
